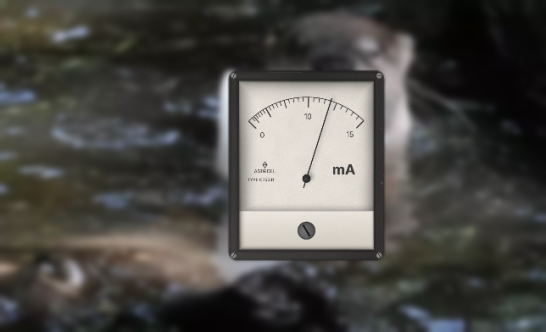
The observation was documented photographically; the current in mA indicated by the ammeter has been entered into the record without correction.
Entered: 12 mA
